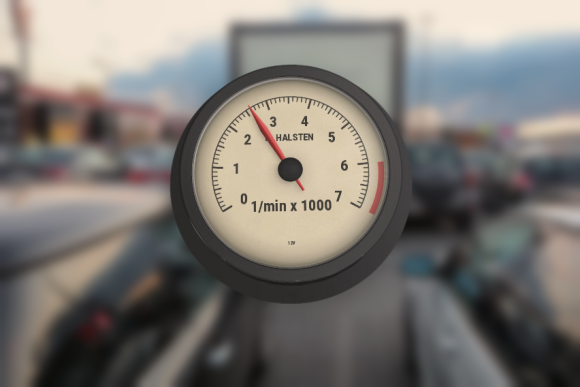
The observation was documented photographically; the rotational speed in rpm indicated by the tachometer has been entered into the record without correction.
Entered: 2600 rpm
